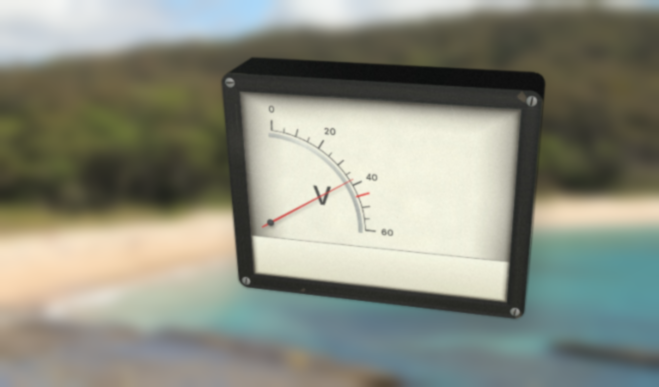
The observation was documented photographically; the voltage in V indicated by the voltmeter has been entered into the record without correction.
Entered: 37.5 V
